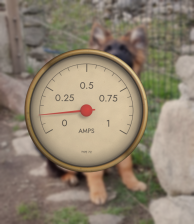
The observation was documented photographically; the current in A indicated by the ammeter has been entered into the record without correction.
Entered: 0.1 A
